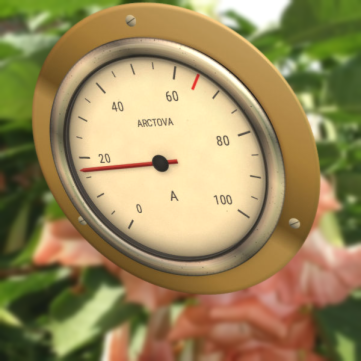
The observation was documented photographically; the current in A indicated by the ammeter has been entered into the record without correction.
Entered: 17.5 A
